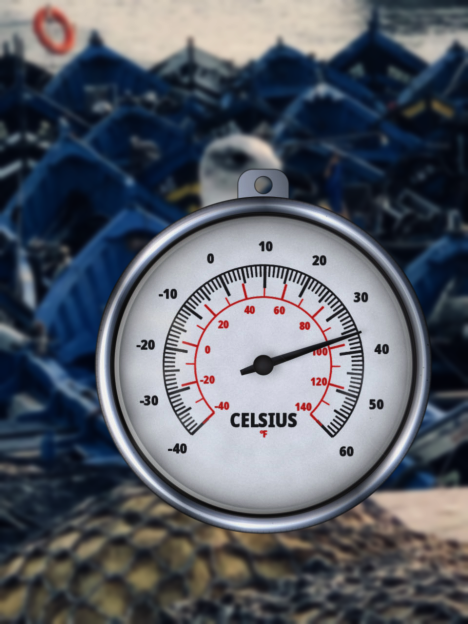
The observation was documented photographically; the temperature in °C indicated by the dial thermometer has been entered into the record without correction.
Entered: 36 °C
